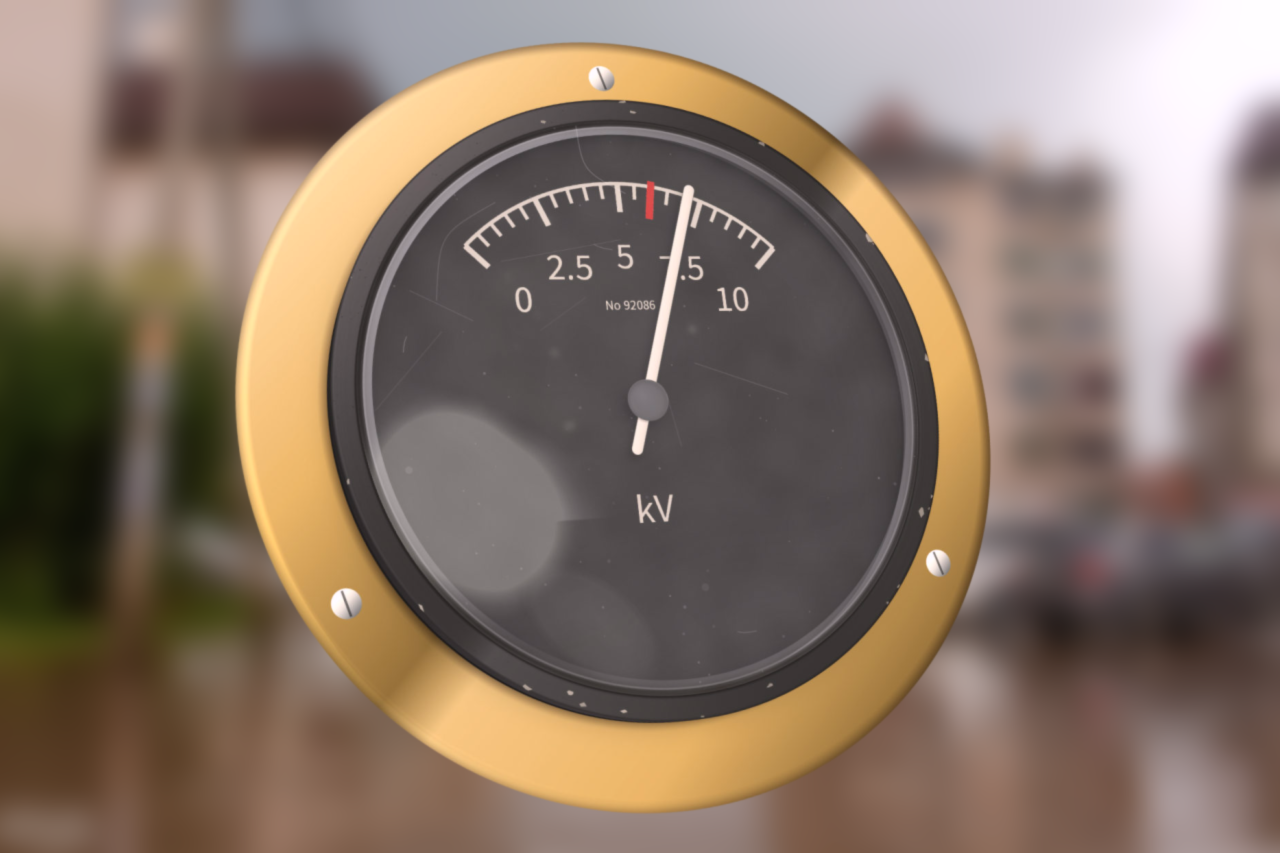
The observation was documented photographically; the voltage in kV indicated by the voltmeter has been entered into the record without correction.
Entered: 7 kV
